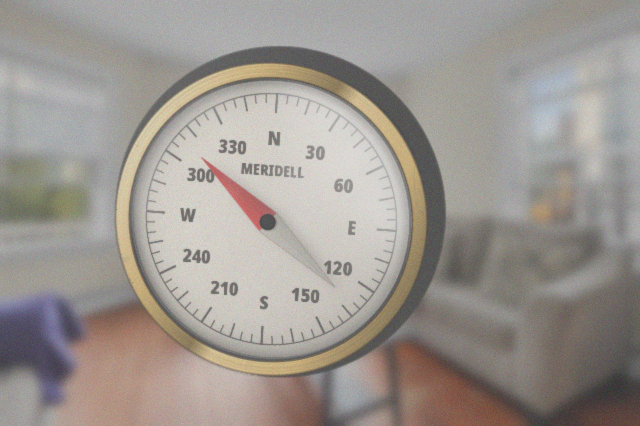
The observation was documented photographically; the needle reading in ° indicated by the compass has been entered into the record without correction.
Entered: 310 °
